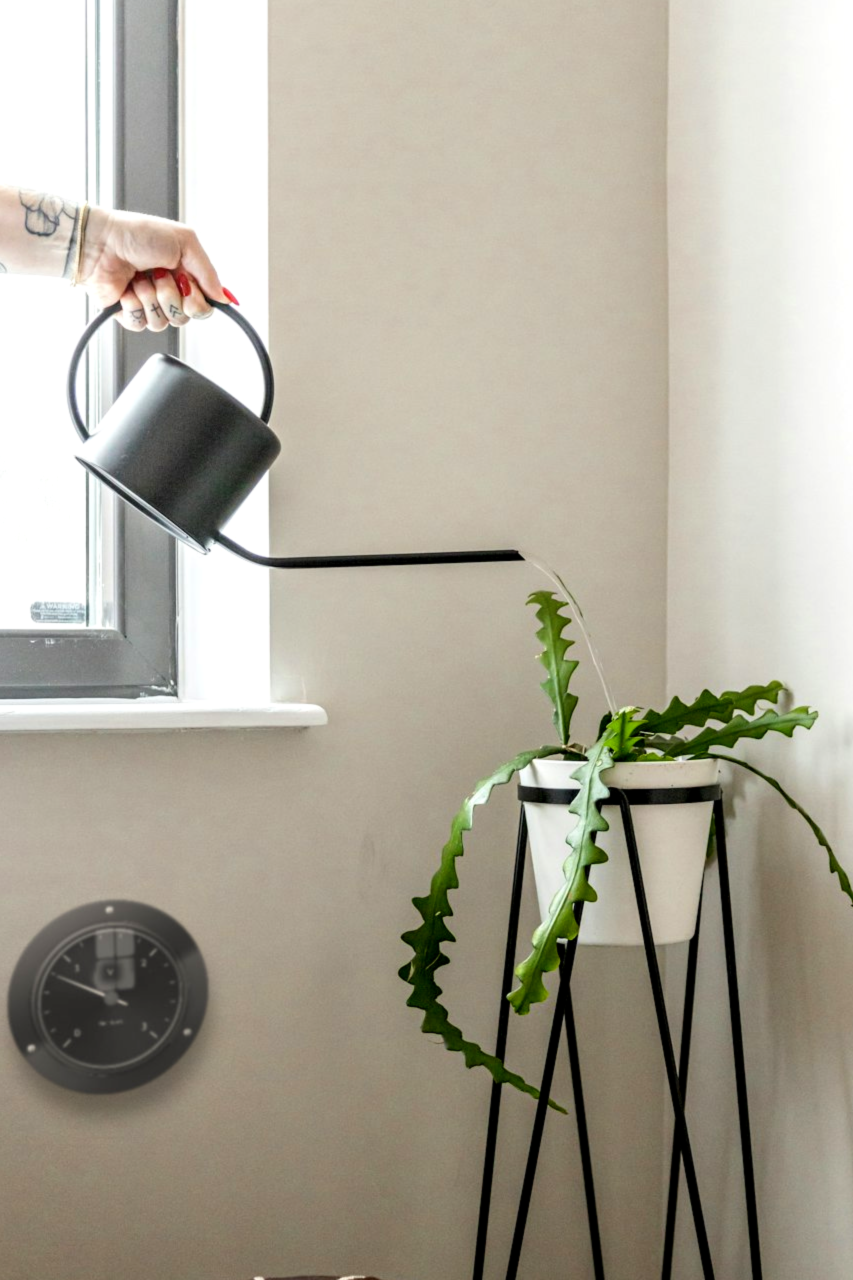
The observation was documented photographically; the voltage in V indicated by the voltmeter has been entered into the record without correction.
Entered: 0.8 V
